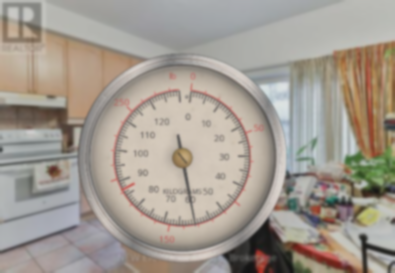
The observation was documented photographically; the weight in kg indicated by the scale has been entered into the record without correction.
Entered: 60 kg
